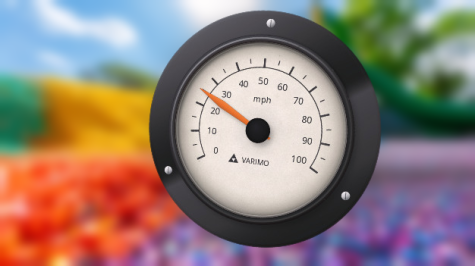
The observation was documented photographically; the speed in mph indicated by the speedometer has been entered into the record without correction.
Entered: 25 mph
